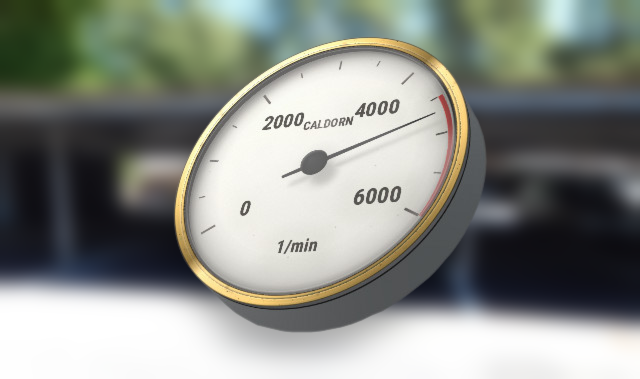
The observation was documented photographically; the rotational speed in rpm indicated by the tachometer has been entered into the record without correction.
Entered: 4750 rpm
